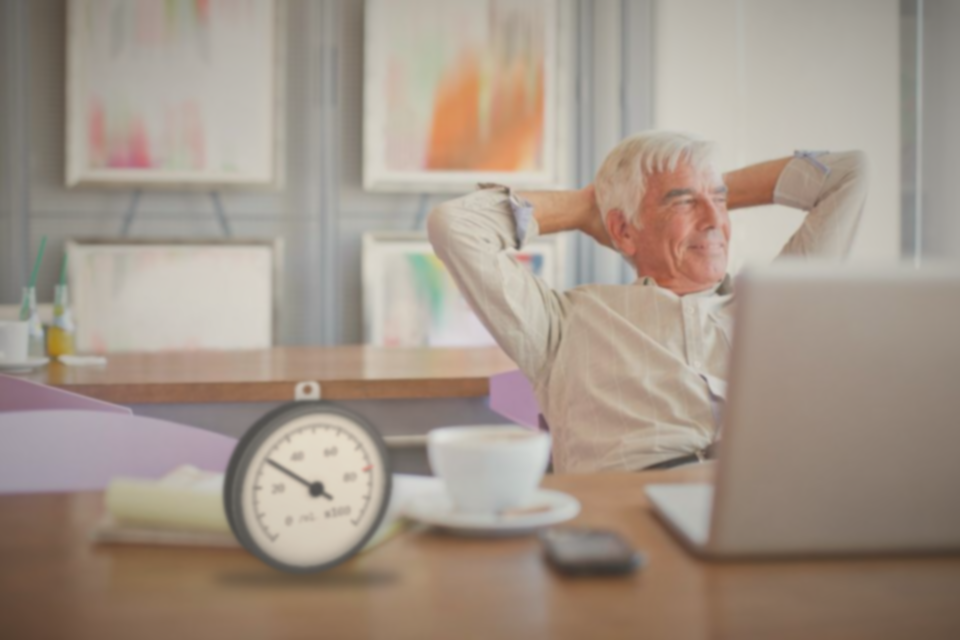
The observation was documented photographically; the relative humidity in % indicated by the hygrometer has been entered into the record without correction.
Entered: 30 %
